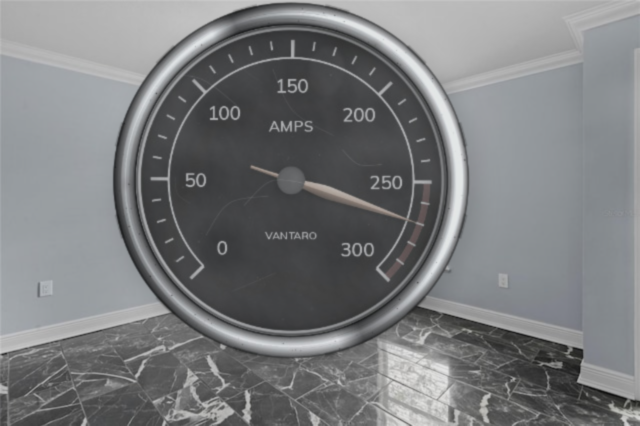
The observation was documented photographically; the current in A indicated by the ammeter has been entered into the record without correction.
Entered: 270 A
